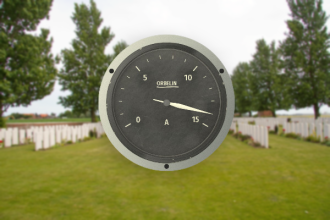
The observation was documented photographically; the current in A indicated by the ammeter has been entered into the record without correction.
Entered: 14 A
